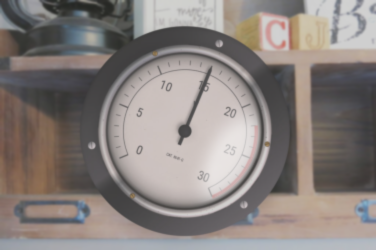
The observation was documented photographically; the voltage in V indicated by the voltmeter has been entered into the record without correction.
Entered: 15 V
